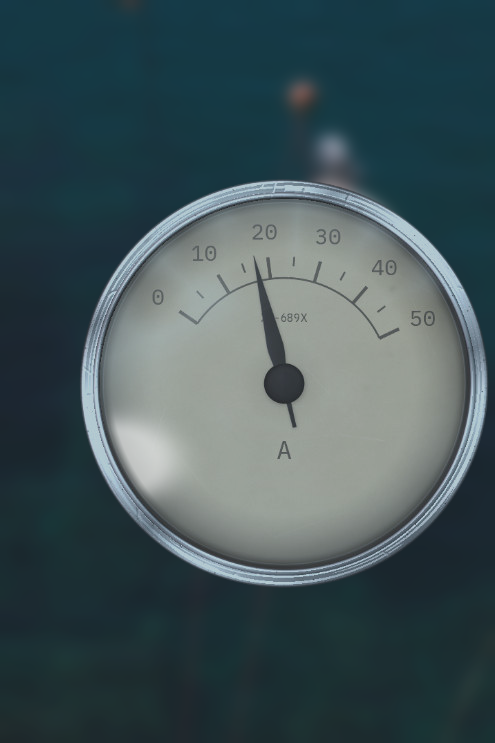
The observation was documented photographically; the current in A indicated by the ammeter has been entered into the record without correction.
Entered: 17.5 A
